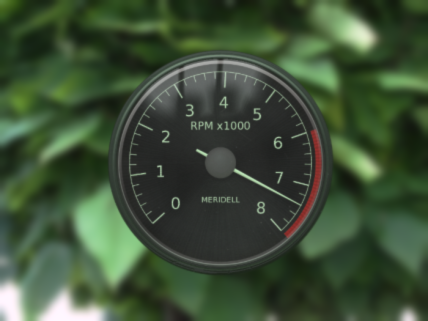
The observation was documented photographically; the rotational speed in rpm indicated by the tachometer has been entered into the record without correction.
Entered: 7400 rpm
